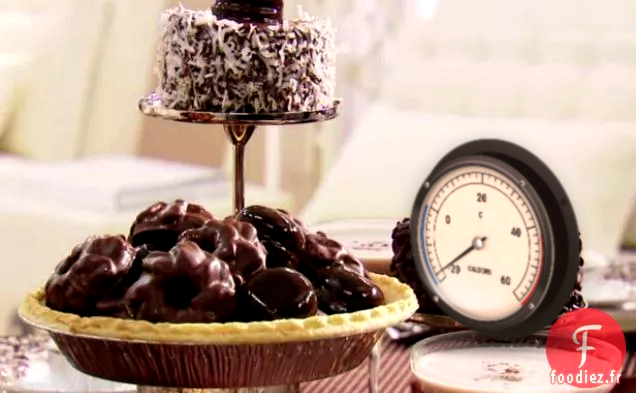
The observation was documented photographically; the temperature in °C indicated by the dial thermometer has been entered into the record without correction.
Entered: -18 °C
